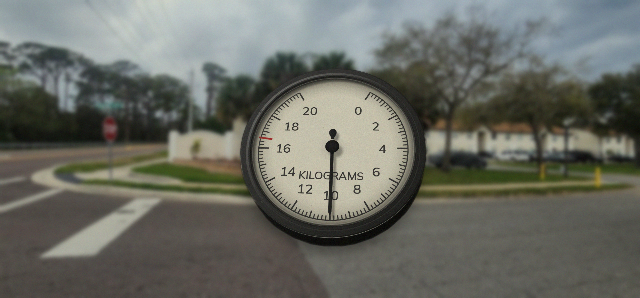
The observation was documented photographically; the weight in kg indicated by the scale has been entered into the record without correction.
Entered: 10 kg
